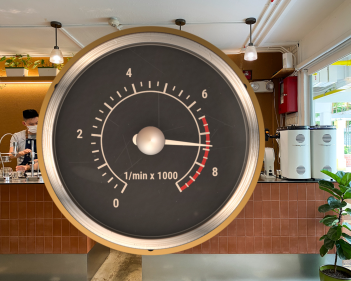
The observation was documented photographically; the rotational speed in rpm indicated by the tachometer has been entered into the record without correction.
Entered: 7375 rpm
